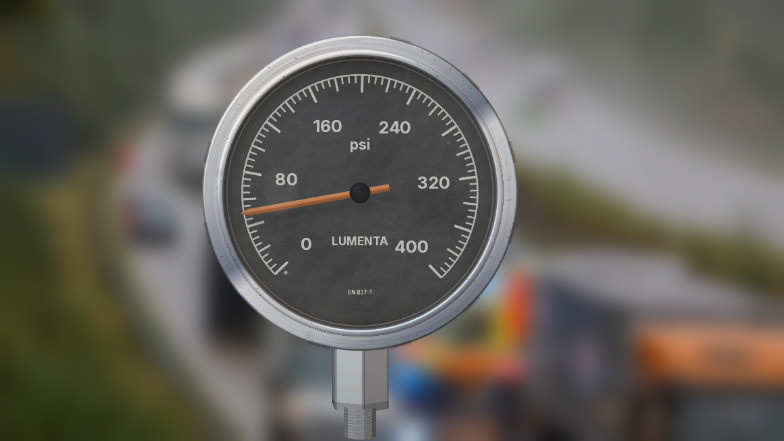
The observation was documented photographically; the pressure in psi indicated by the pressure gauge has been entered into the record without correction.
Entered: 50 psi
